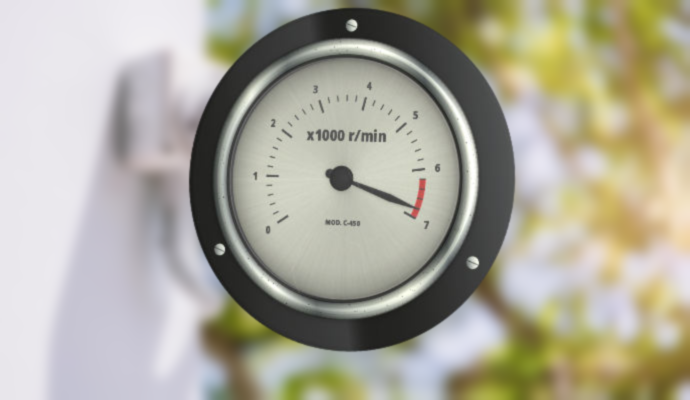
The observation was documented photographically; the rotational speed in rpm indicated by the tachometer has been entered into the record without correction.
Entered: 6800 rpm
